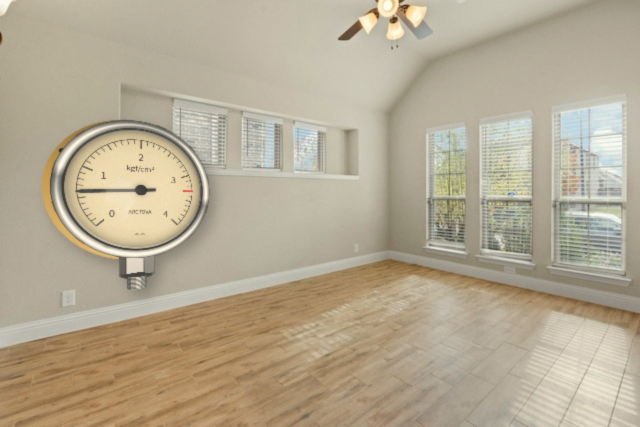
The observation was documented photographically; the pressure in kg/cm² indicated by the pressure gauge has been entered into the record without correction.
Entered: 0.6 kg/cm²
